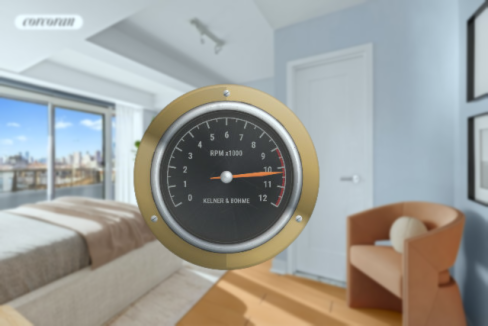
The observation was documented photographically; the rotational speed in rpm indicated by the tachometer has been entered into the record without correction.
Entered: 10250 rpm
